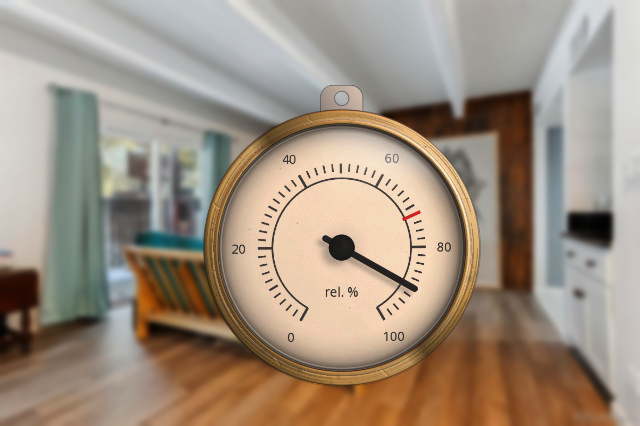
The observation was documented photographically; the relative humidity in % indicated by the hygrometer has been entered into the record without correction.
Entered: 90 %
